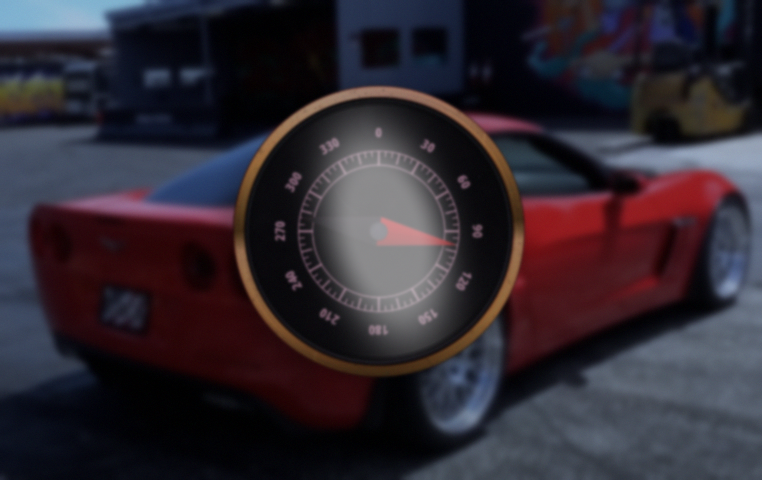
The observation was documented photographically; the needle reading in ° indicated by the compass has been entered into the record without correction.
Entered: 100 °
